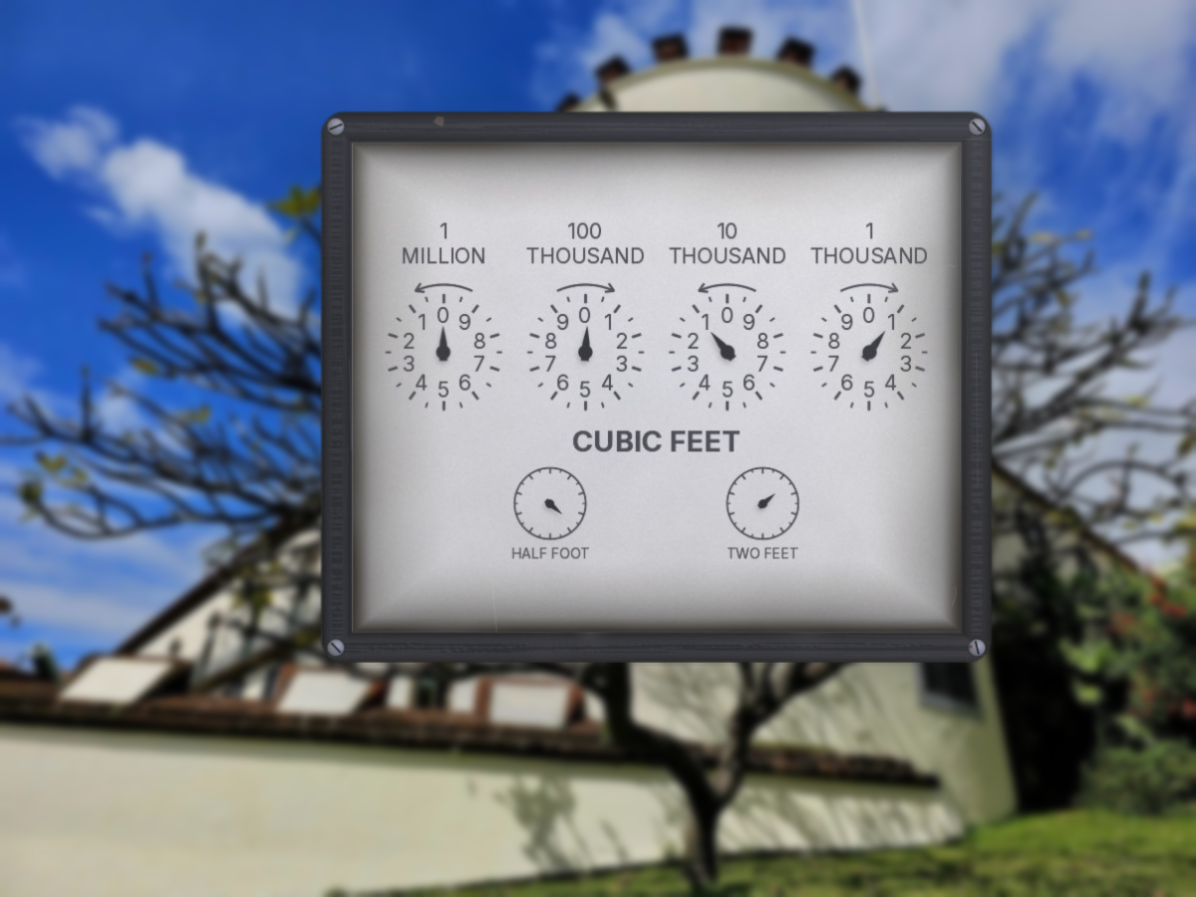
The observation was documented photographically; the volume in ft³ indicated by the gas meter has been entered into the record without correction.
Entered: 1100 ft³
